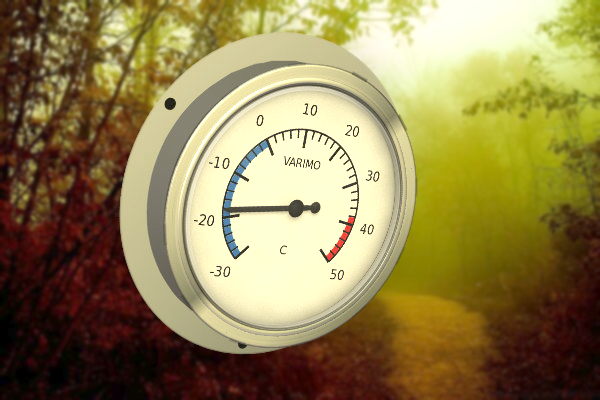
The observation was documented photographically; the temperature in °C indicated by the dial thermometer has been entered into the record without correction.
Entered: -18 °C
